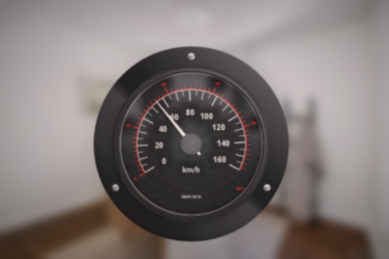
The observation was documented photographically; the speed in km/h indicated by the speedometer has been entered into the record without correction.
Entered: 55 km/h
